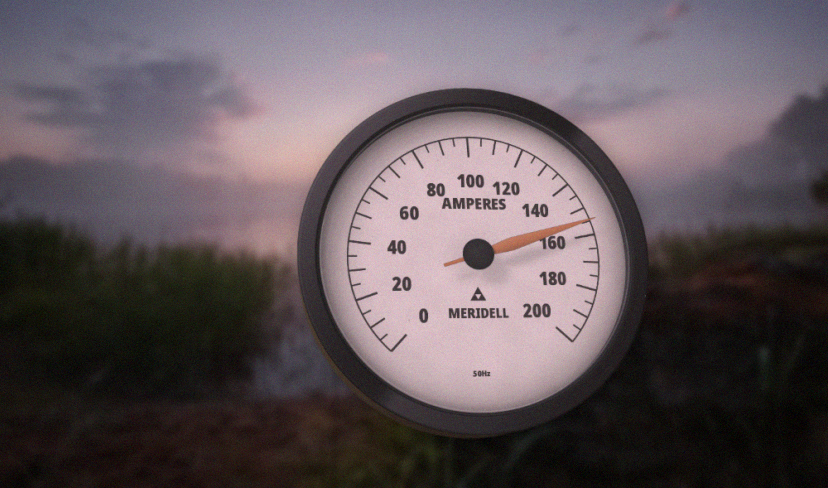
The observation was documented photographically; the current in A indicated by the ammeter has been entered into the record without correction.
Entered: 155 A
